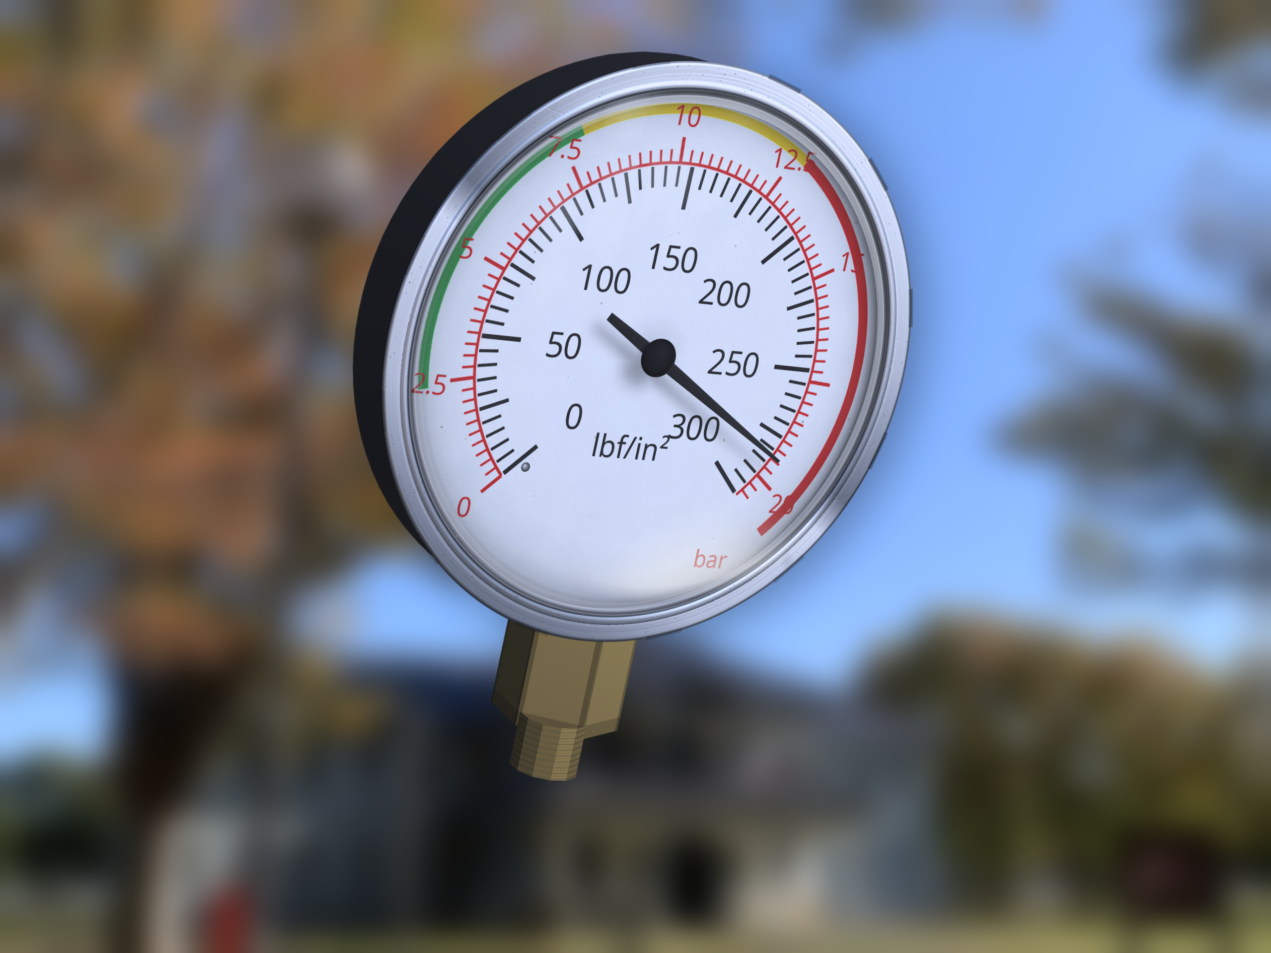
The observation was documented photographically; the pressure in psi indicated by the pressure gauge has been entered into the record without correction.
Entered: 282.5 psi
